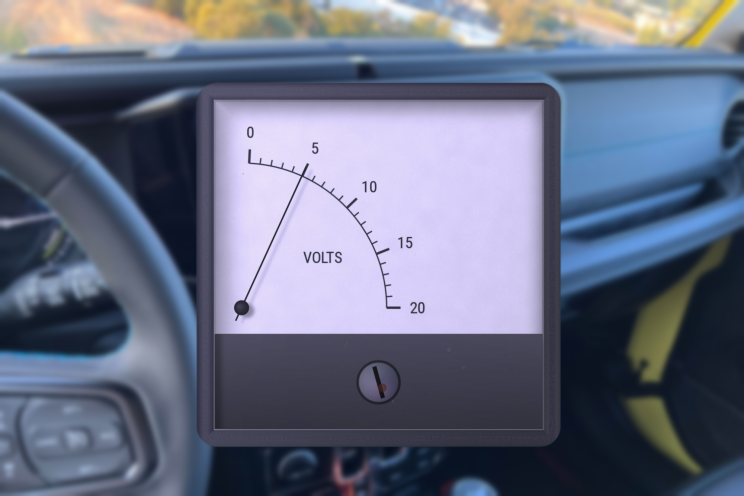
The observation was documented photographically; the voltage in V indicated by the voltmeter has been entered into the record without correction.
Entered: 5 V
